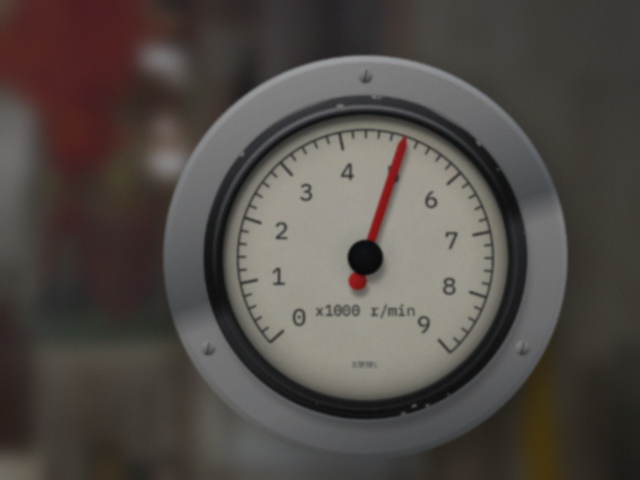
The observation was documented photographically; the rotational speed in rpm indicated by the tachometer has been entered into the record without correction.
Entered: 5000 rpm
